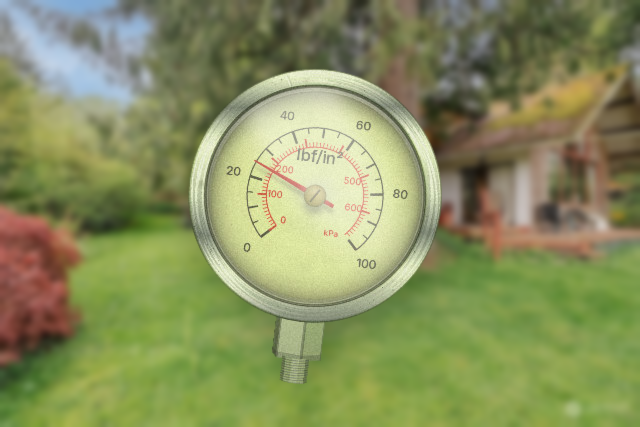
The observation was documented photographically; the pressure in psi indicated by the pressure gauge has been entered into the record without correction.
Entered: 25 psi
